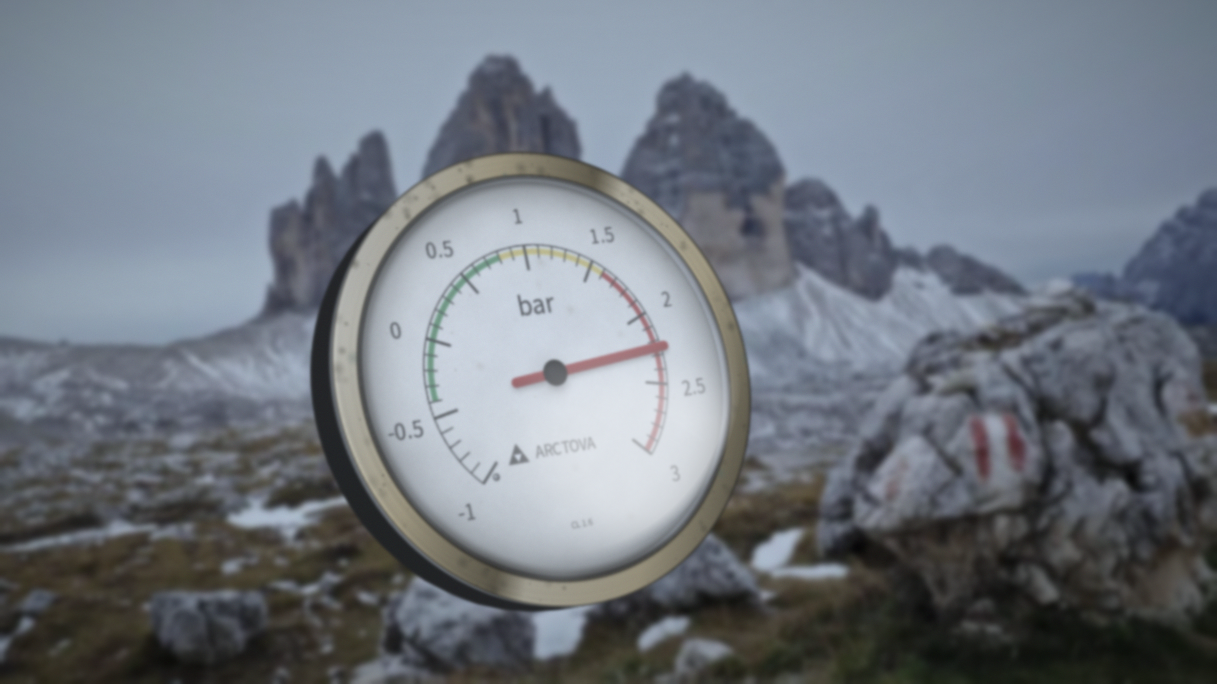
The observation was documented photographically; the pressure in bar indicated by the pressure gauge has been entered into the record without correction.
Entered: 2.25 bar
